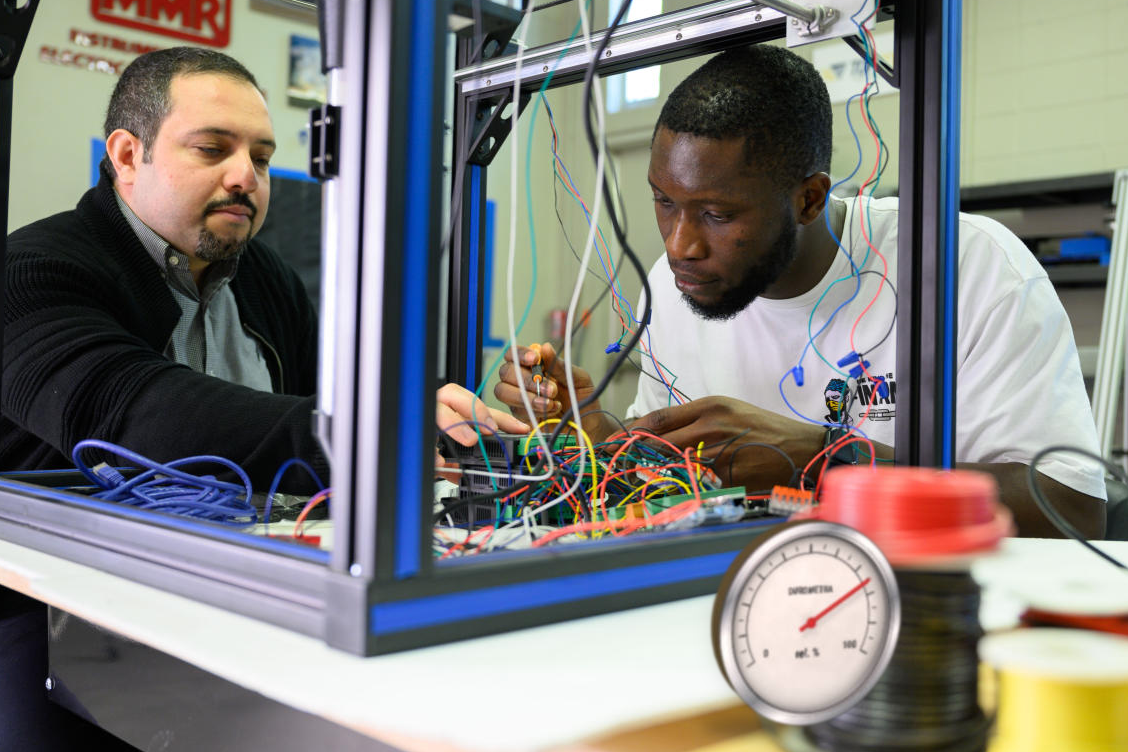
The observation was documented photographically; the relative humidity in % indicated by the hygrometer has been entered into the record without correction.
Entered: 75 %
